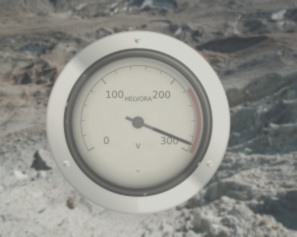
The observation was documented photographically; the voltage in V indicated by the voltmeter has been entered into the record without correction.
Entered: 290 V
